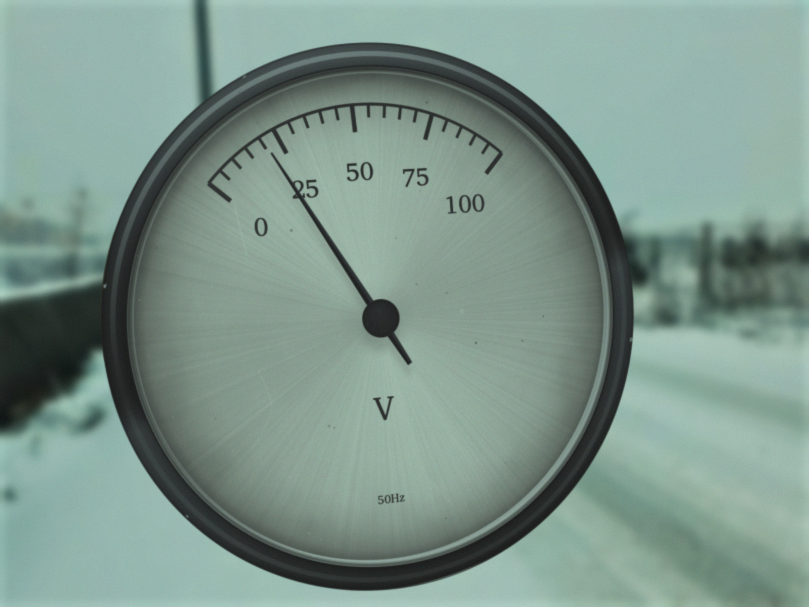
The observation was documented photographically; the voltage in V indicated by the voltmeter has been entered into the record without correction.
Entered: 20 V
